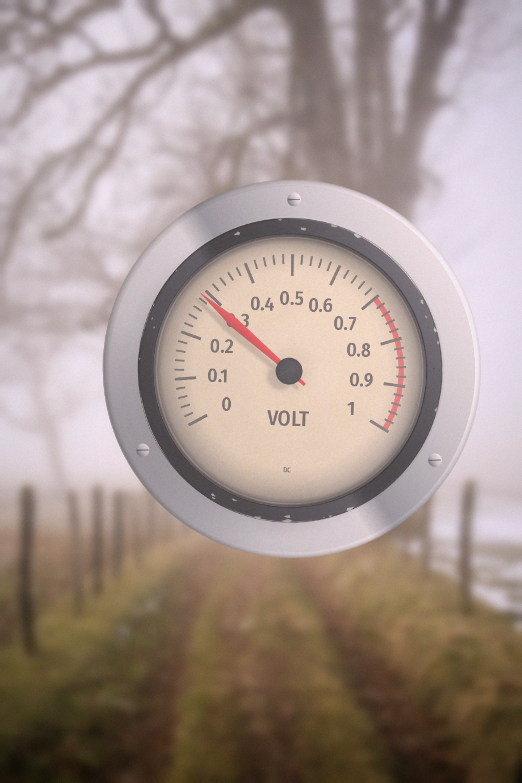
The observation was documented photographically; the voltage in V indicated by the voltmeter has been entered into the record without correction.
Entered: 0.29 V
